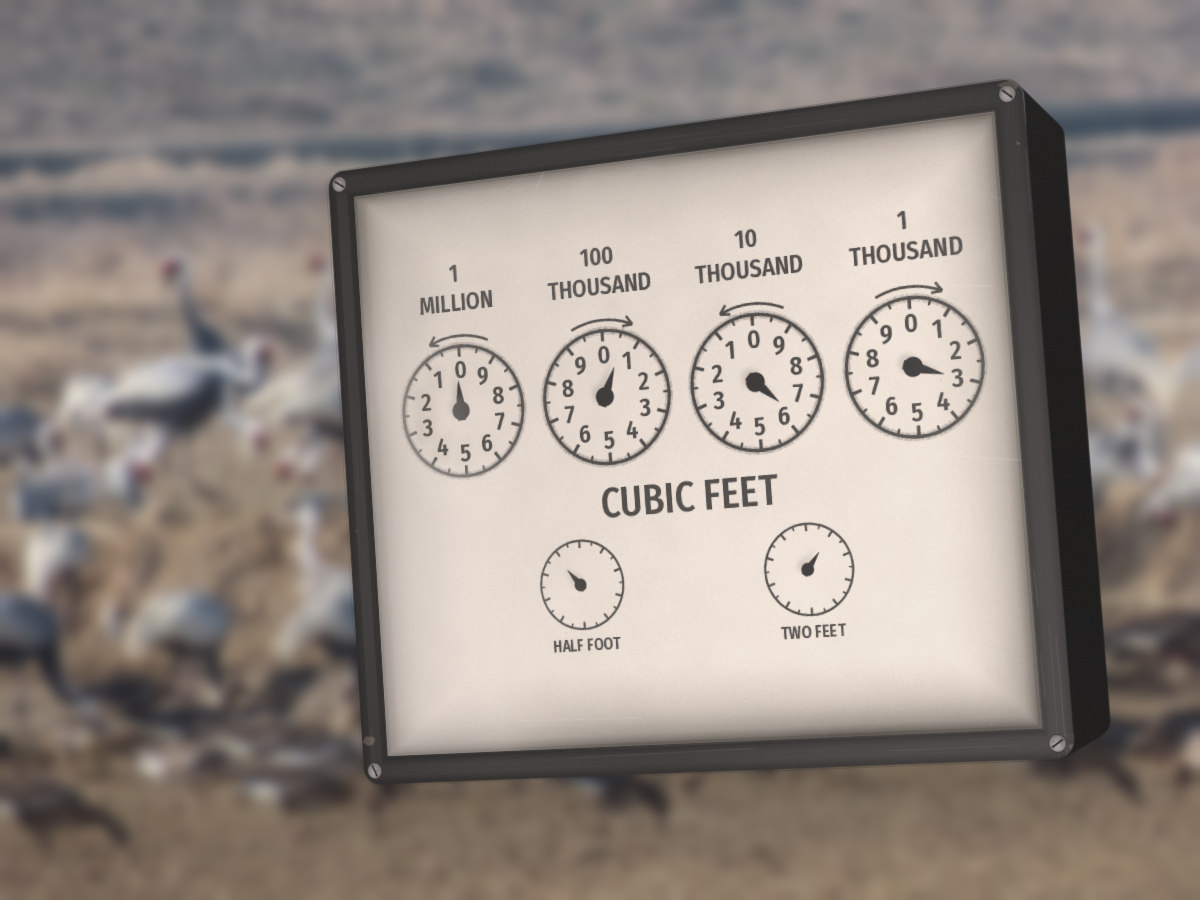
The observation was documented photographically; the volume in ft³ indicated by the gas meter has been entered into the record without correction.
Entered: 6300 ft³
